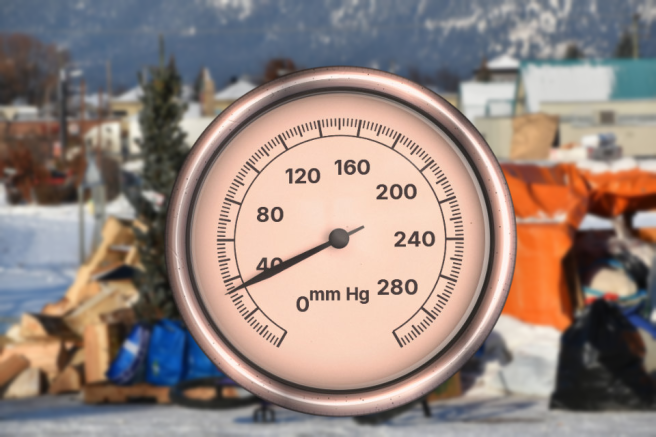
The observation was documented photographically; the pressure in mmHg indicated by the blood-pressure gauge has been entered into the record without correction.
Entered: 34 mmHg
